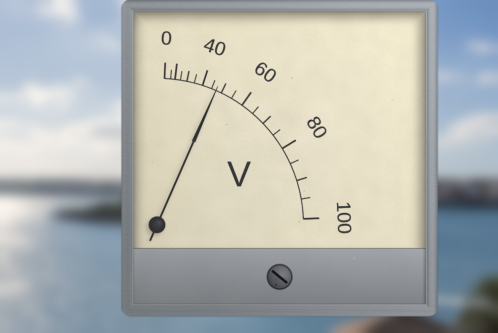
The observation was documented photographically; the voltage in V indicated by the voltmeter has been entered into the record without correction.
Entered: 47.5 V
